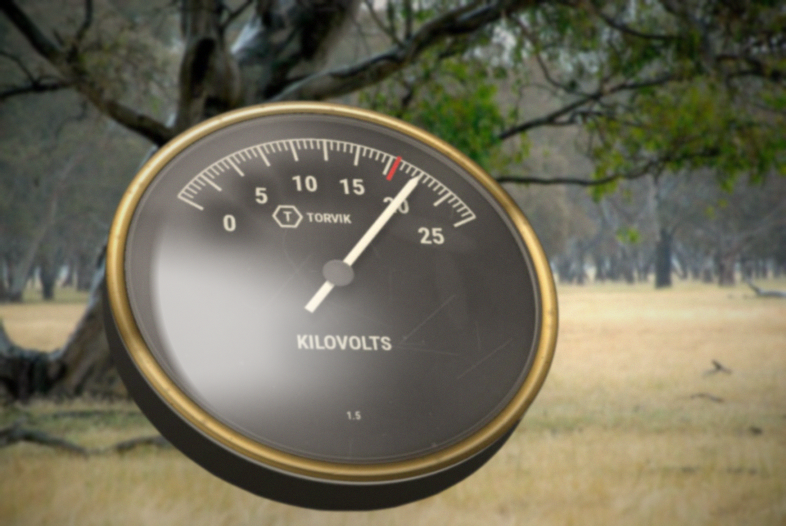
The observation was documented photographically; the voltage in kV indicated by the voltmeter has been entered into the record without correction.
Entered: 20 kV
